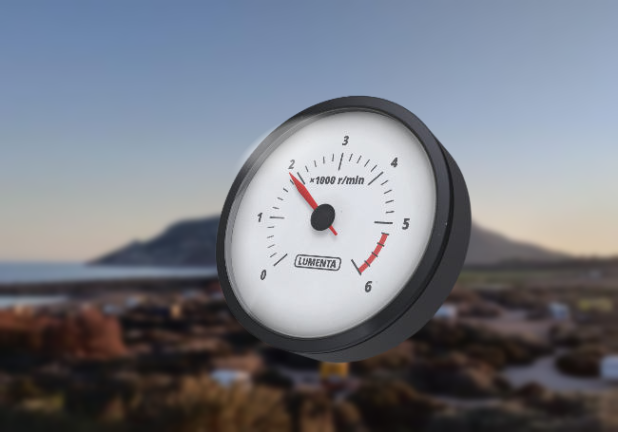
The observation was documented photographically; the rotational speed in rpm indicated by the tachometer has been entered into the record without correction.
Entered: 1900 rpm
